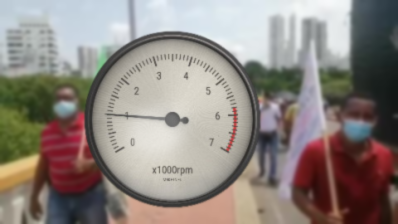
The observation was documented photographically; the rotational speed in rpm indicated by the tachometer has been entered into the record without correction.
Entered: 1000 rpm
